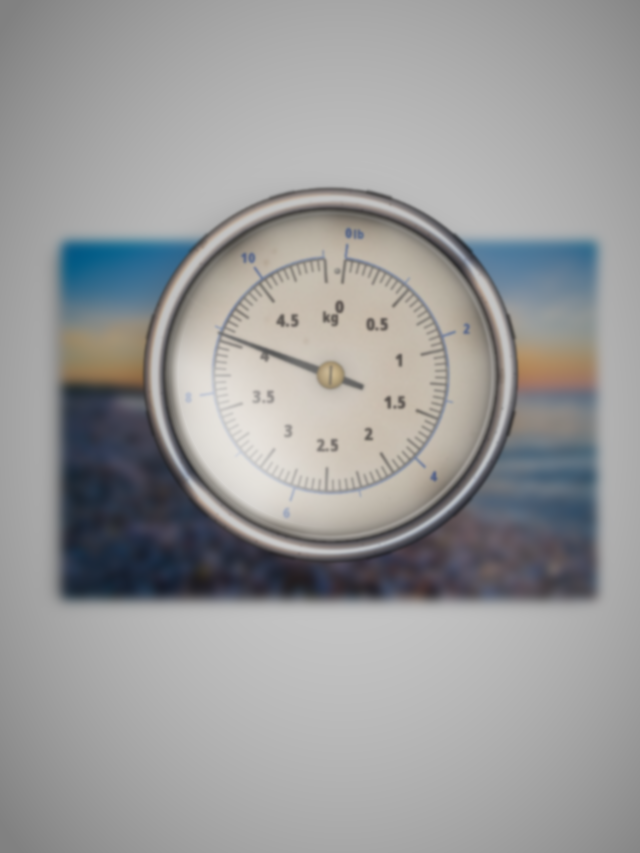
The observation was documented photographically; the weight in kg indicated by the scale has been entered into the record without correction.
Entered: 4.05 kg
